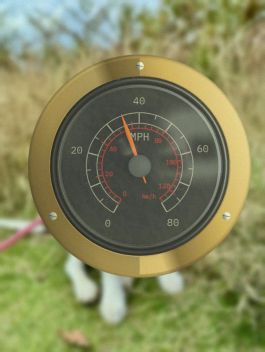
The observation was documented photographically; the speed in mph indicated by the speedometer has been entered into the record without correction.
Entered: 35 mph
